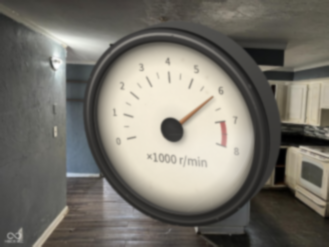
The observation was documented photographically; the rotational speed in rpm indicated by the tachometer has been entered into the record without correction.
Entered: 6000 rpm
